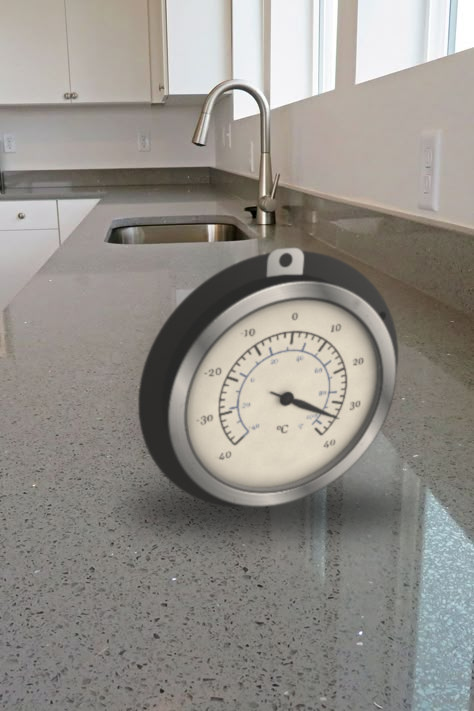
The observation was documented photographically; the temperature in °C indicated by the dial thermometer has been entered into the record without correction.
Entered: 34 °C
